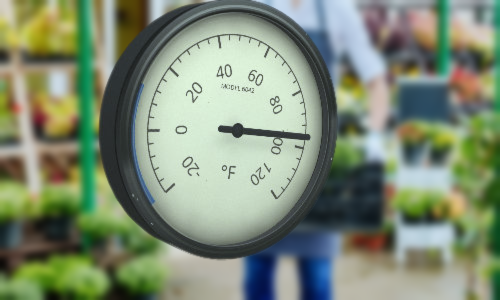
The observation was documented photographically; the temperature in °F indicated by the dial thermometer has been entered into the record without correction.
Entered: 96 °F
